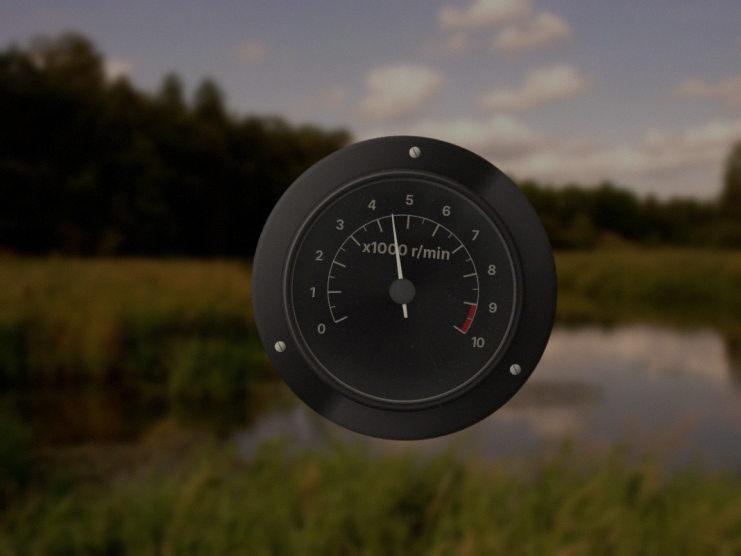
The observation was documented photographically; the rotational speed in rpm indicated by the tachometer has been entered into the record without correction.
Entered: 4500 rpm
